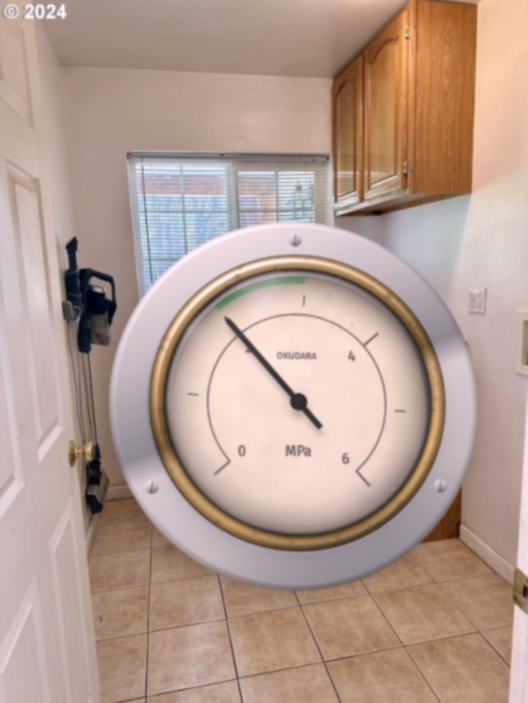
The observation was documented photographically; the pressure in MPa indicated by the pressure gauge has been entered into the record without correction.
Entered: 2 MPa
